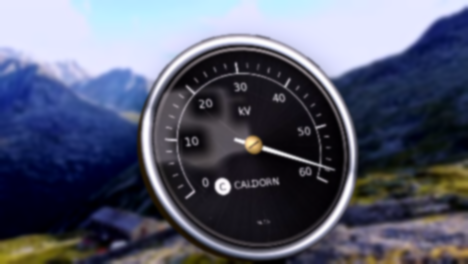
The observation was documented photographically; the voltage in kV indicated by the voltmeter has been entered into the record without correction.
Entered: 58 kV
